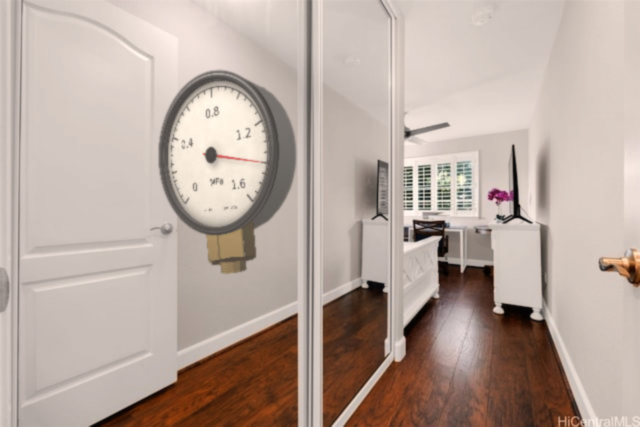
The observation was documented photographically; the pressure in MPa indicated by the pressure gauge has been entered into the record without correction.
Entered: 1.4 MPa
